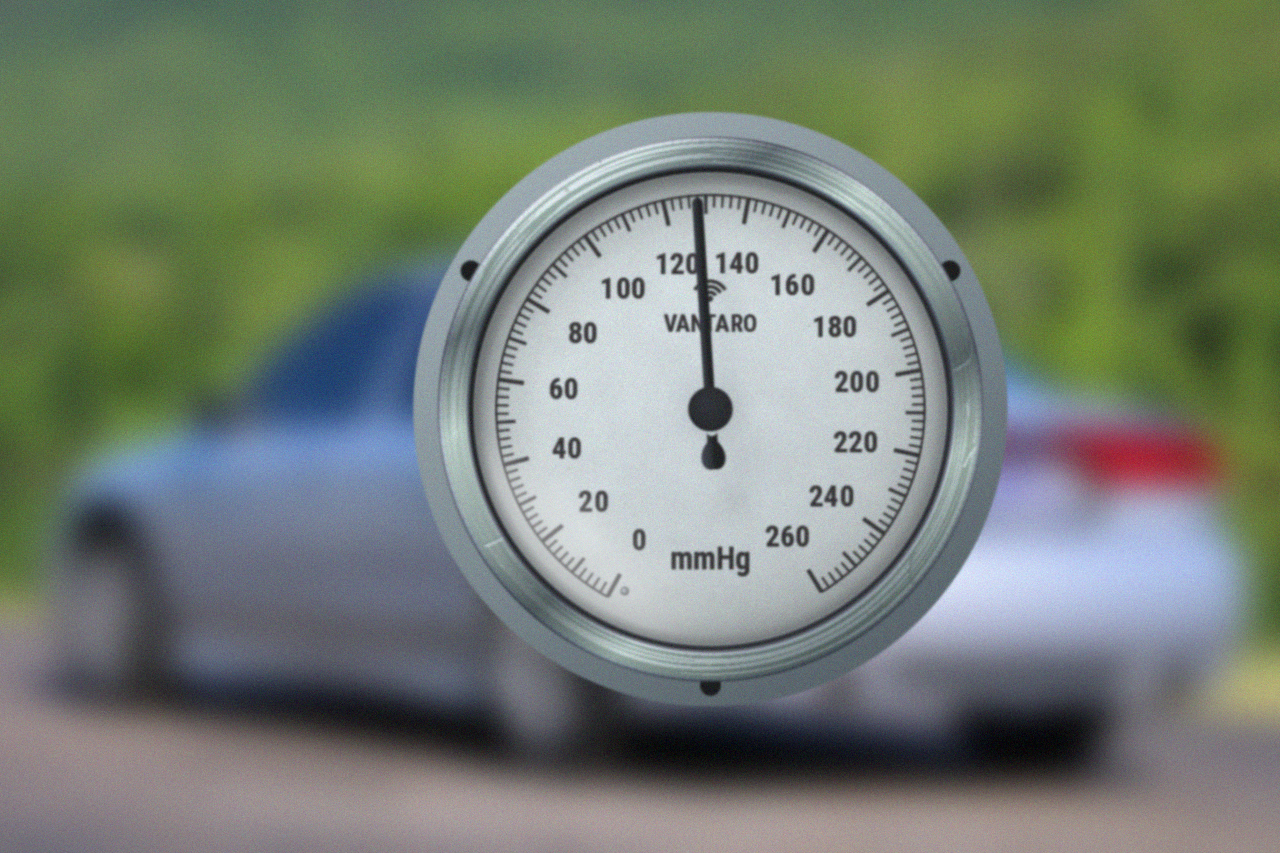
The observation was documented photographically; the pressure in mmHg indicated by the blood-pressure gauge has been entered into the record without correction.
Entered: 128 mmHg
